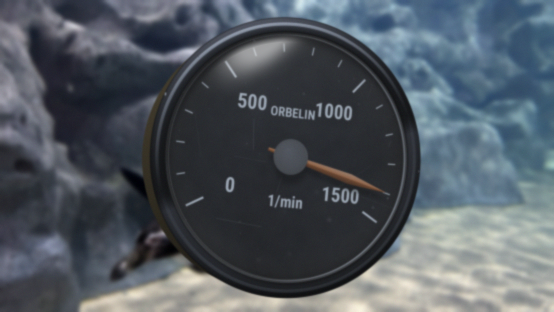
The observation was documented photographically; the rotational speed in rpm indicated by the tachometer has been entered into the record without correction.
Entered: 1400 rpm
